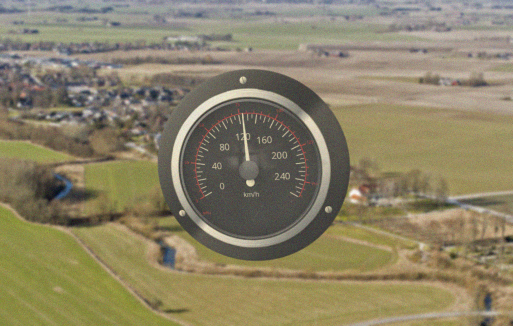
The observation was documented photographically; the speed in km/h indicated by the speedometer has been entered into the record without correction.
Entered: 125 km/h
